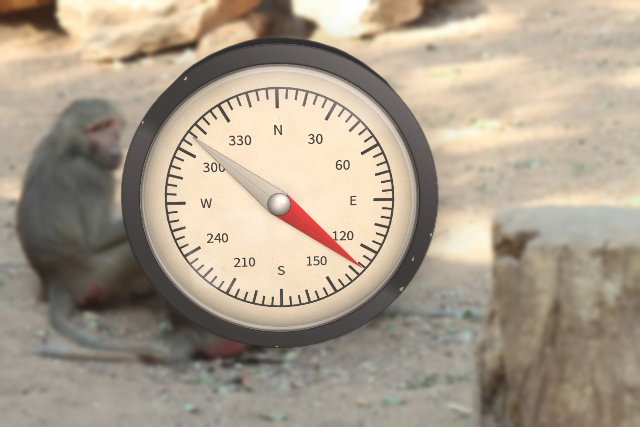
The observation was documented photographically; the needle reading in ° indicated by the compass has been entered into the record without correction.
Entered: 130 °
